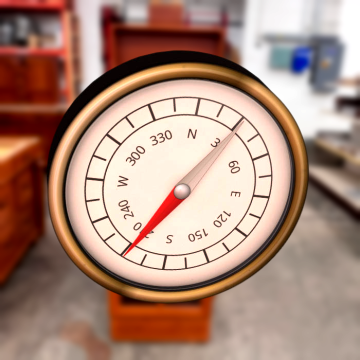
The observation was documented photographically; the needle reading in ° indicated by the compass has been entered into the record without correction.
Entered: 210 °
